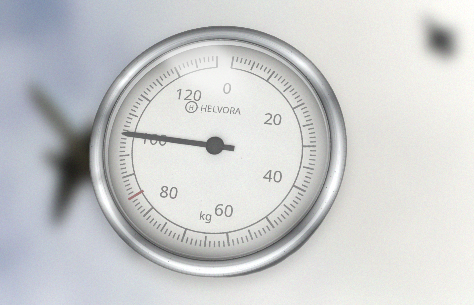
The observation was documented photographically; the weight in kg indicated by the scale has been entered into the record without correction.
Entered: 100 kg
